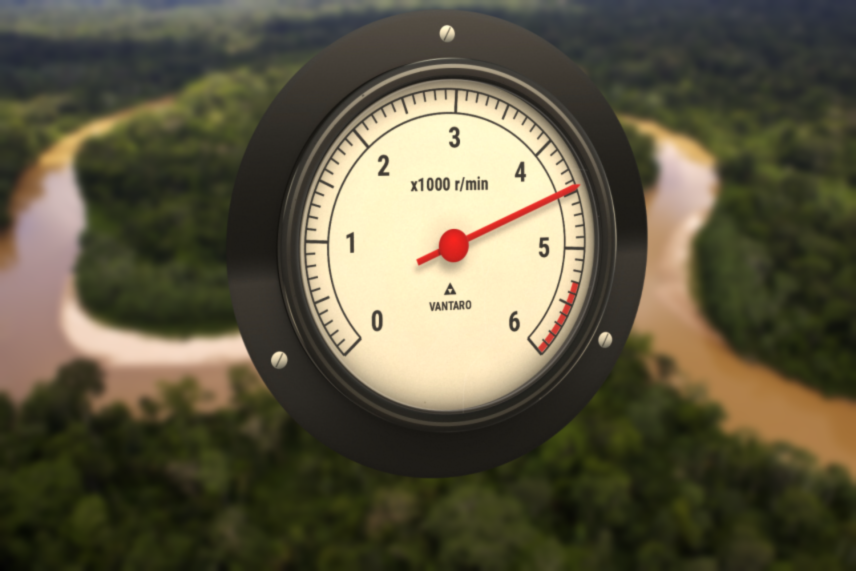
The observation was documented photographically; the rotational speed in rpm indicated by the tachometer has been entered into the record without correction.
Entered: 4450 rpm
